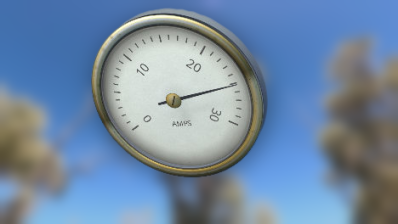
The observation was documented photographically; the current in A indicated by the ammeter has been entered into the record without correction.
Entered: 25 A
